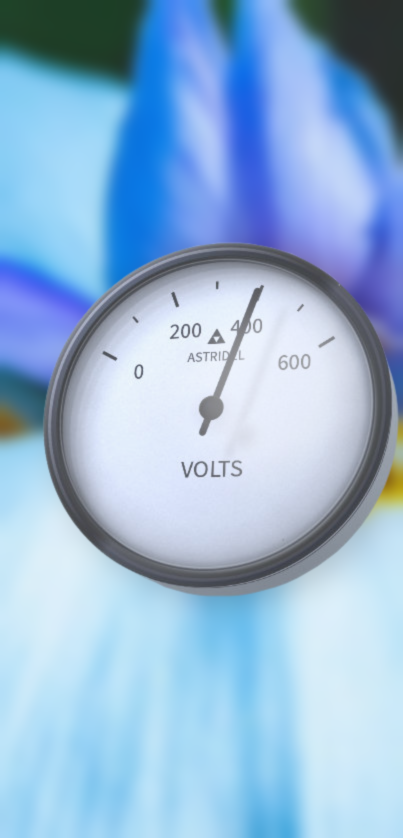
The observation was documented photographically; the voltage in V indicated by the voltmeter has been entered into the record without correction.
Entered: 400 V
